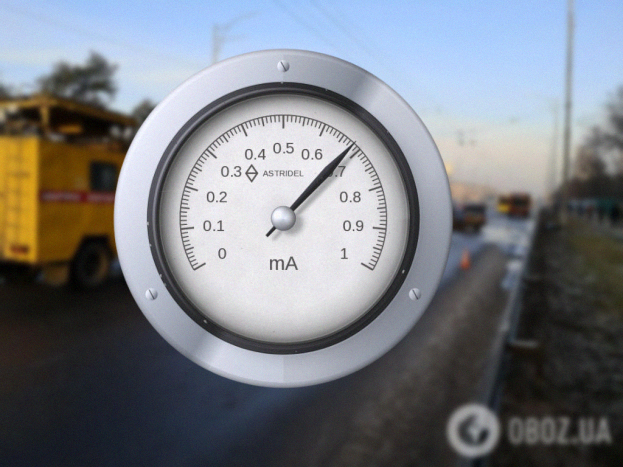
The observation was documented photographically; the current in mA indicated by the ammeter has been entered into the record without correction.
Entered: 0.68 mA
